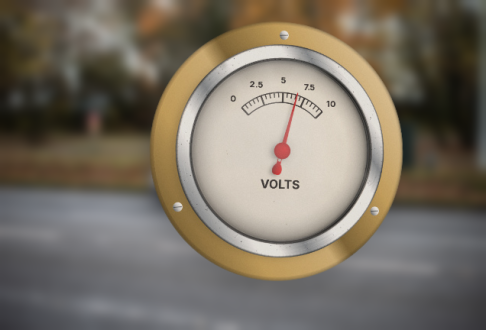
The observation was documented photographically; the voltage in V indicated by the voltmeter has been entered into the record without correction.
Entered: 6.5 V
